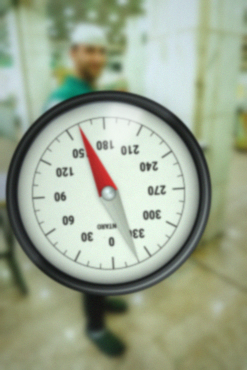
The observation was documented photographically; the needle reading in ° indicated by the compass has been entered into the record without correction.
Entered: 160 °
